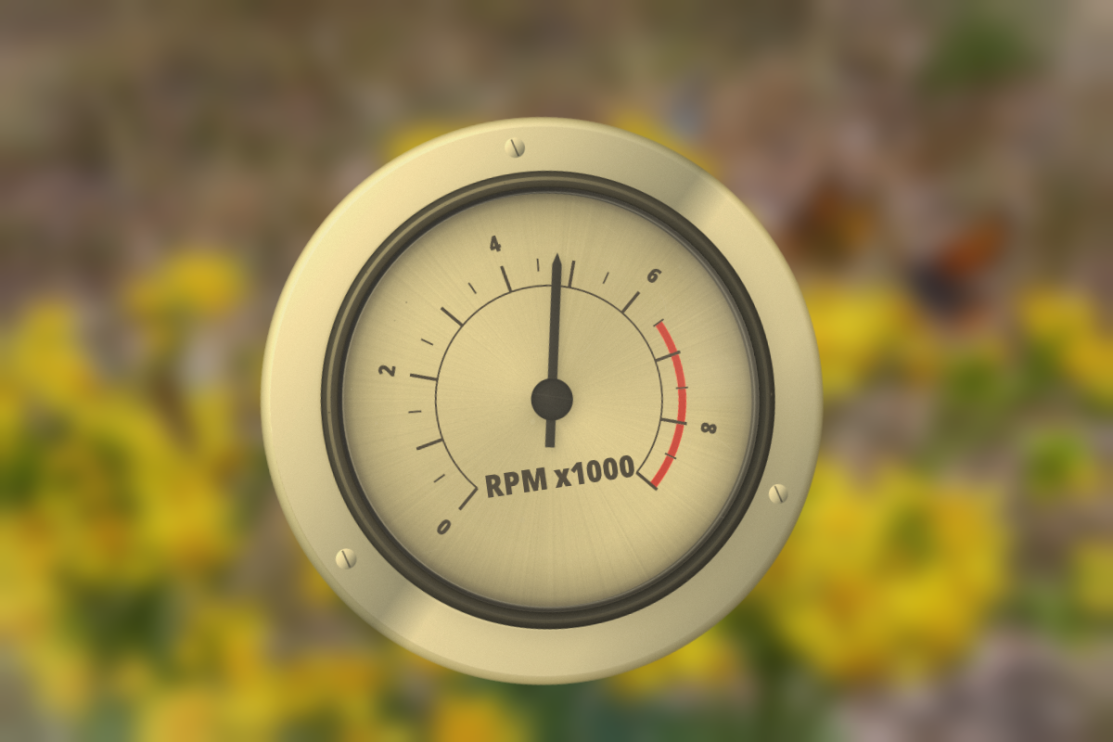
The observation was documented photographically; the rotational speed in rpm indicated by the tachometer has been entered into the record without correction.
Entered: 4750 rpm
